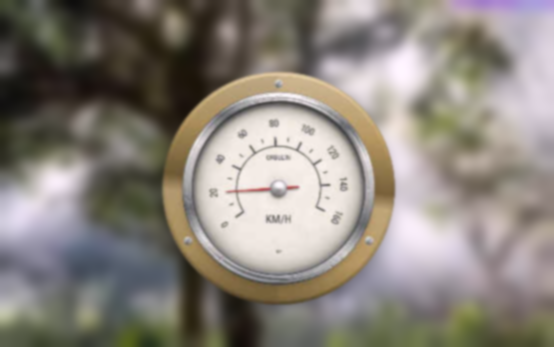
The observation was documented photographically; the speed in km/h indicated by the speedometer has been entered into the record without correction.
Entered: 20 km/h
